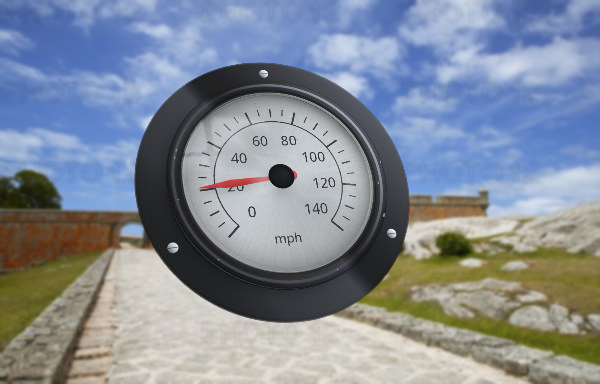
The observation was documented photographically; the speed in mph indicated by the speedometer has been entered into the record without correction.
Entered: 20 mph
